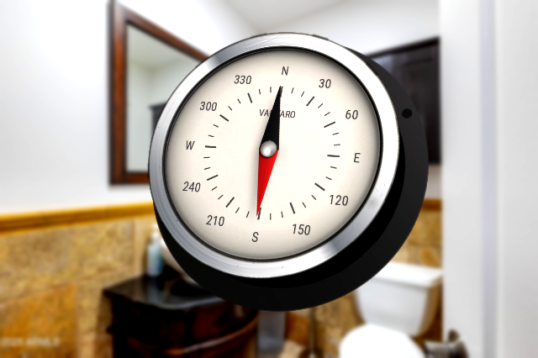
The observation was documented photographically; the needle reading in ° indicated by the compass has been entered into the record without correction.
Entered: 180 °
